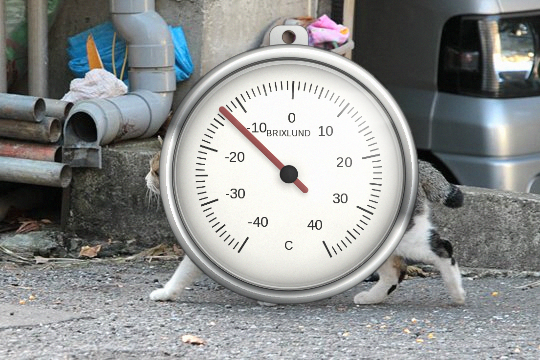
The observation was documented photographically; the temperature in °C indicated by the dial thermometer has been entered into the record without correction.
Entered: -13 °C
